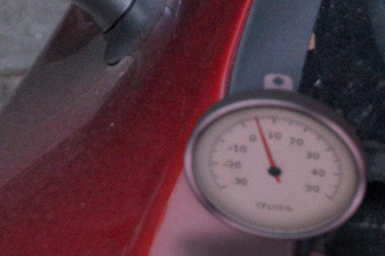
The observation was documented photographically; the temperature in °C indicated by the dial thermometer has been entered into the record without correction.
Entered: 5 °C
